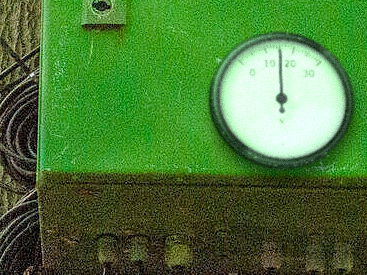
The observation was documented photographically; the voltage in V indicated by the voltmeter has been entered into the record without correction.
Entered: 15 V
